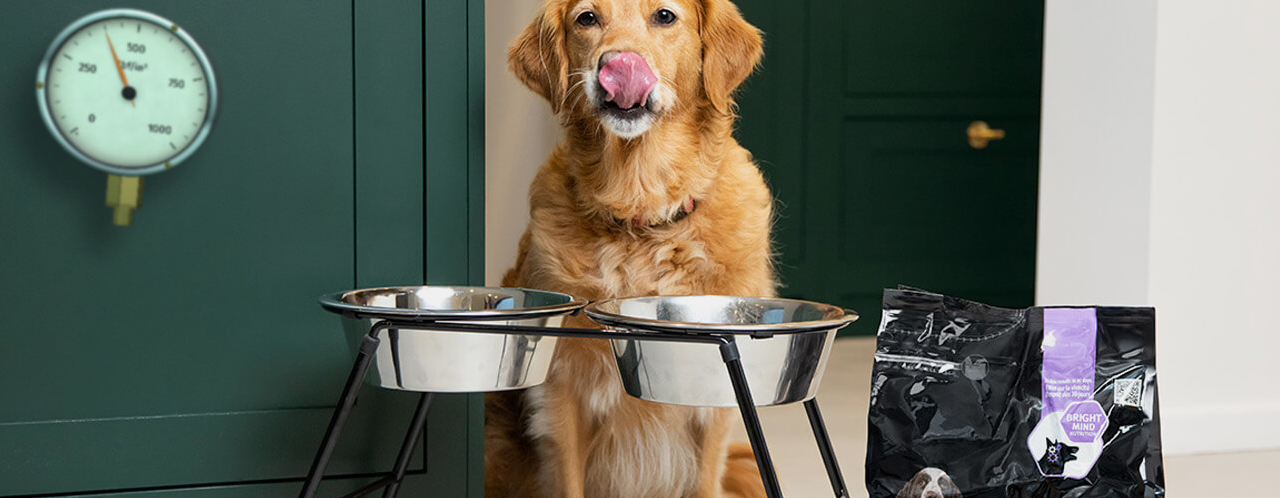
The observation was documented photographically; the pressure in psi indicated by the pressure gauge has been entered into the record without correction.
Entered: 400 psi
